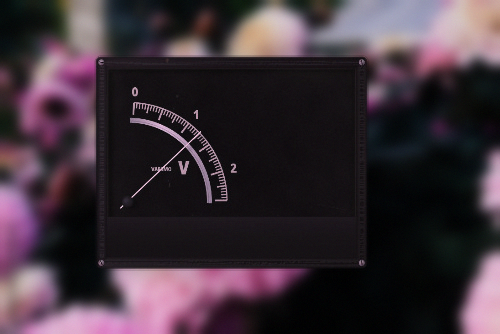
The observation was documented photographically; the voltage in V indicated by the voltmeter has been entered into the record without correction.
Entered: 1.25 V
